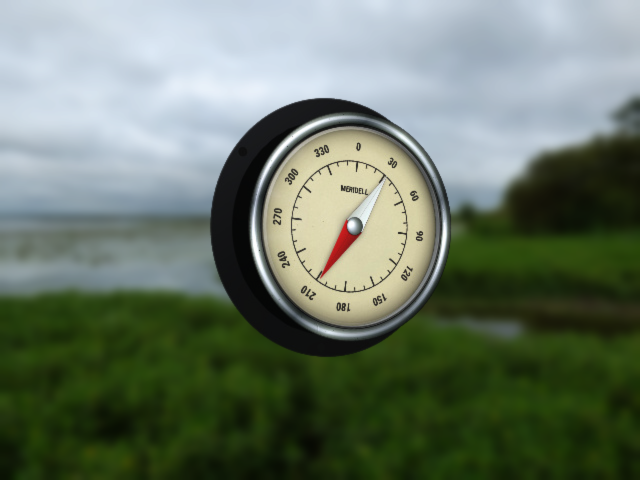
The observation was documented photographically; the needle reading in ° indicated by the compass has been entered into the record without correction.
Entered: 210 °
